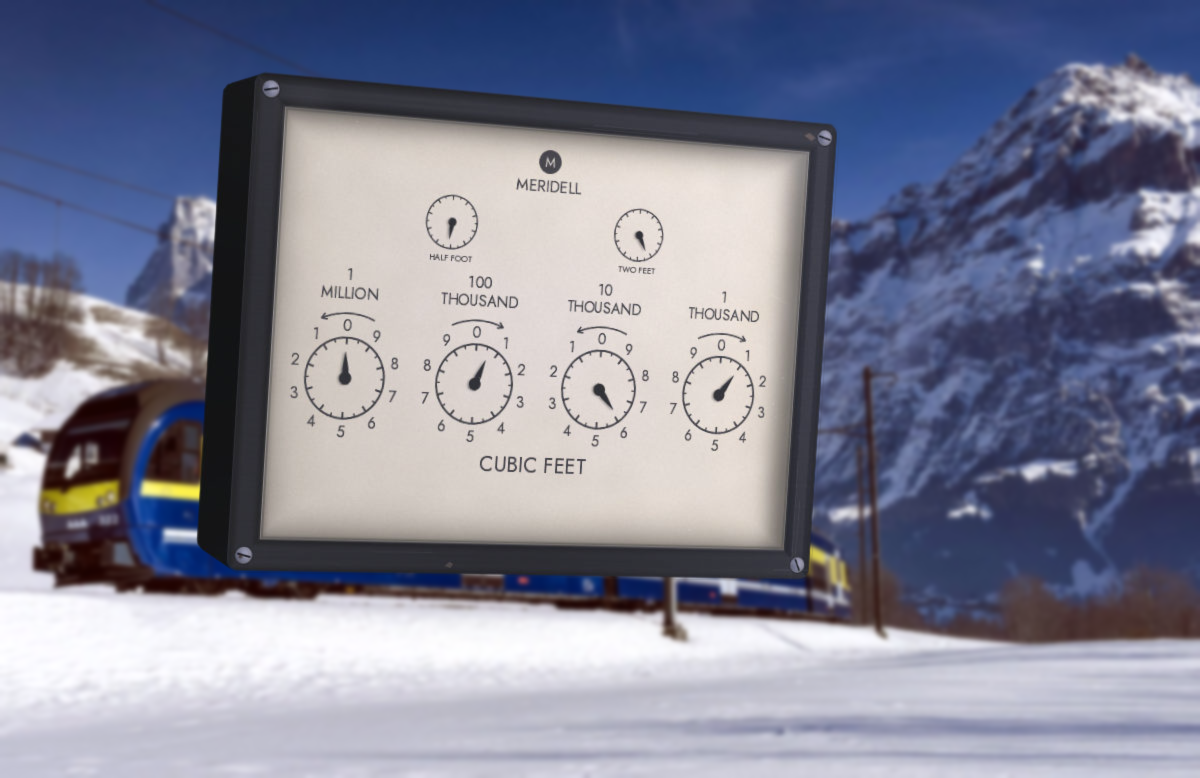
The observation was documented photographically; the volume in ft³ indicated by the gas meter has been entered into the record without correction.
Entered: 6100 ft³
